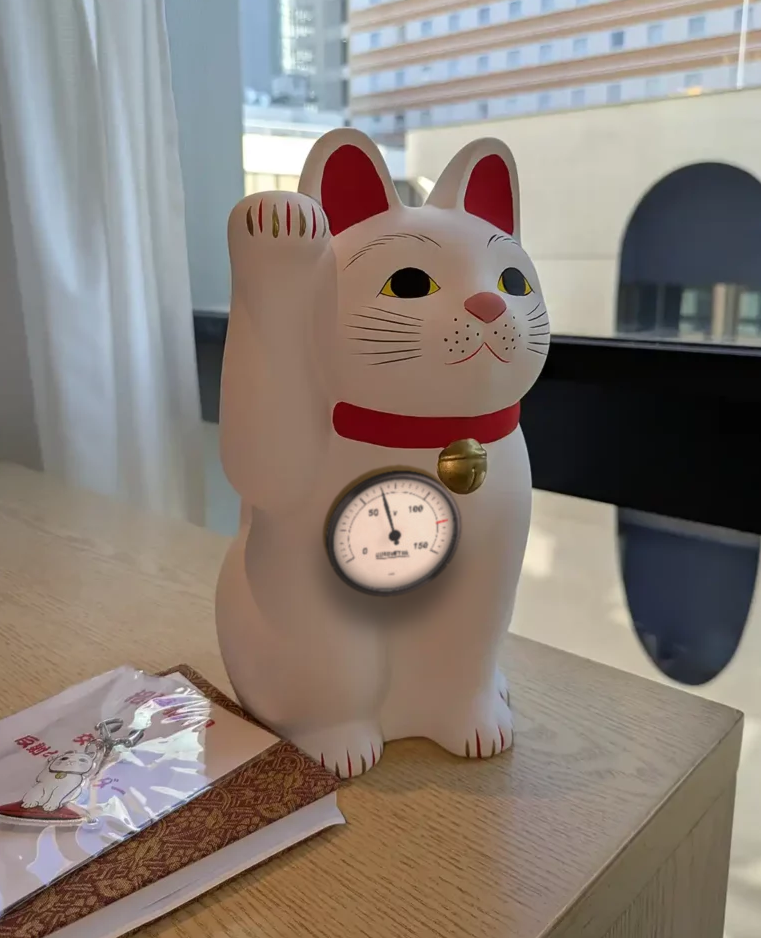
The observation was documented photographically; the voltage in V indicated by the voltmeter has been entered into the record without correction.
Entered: 65 V
